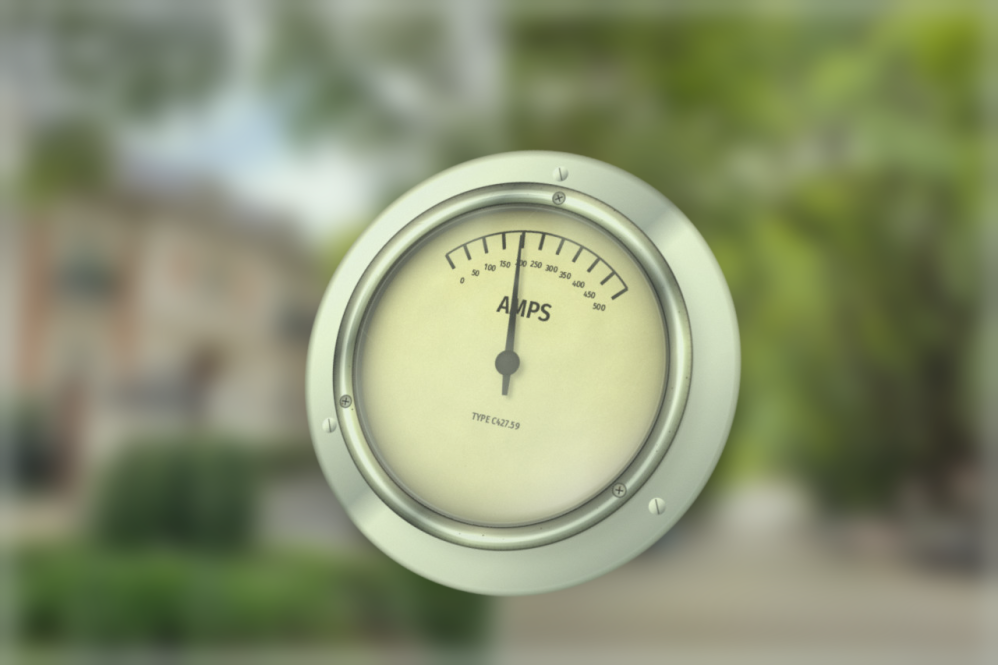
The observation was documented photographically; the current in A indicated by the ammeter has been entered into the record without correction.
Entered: 200 A
